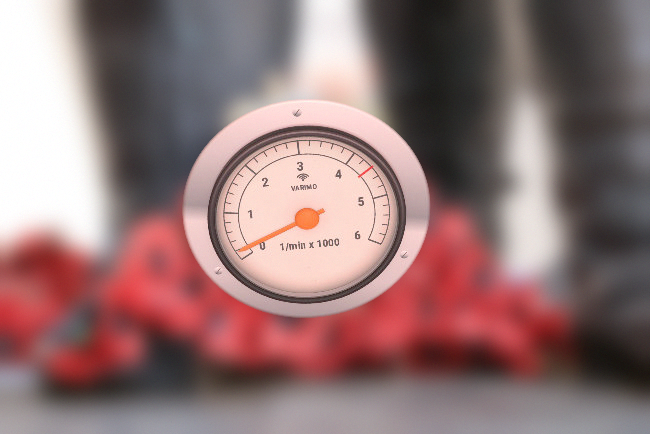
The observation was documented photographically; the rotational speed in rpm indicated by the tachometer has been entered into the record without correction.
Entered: 200 rpm
